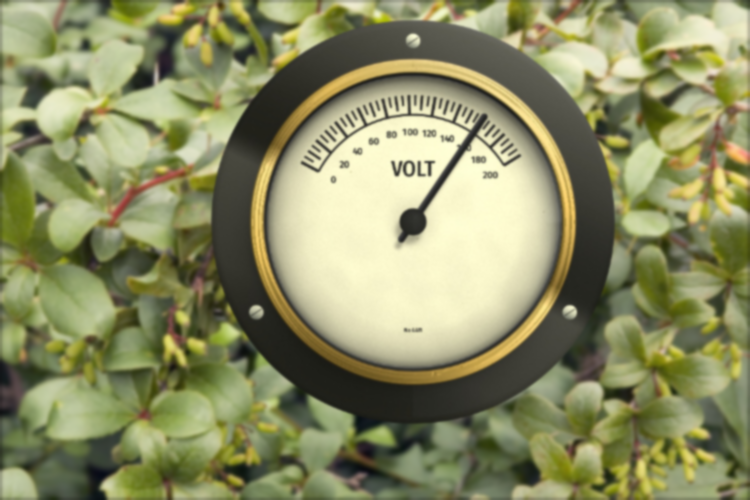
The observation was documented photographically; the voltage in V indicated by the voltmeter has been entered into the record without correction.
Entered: 160 V
